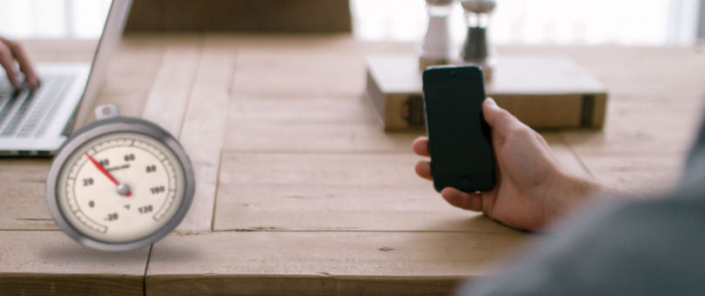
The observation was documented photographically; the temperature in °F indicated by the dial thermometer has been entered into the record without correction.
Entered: 36 °F
